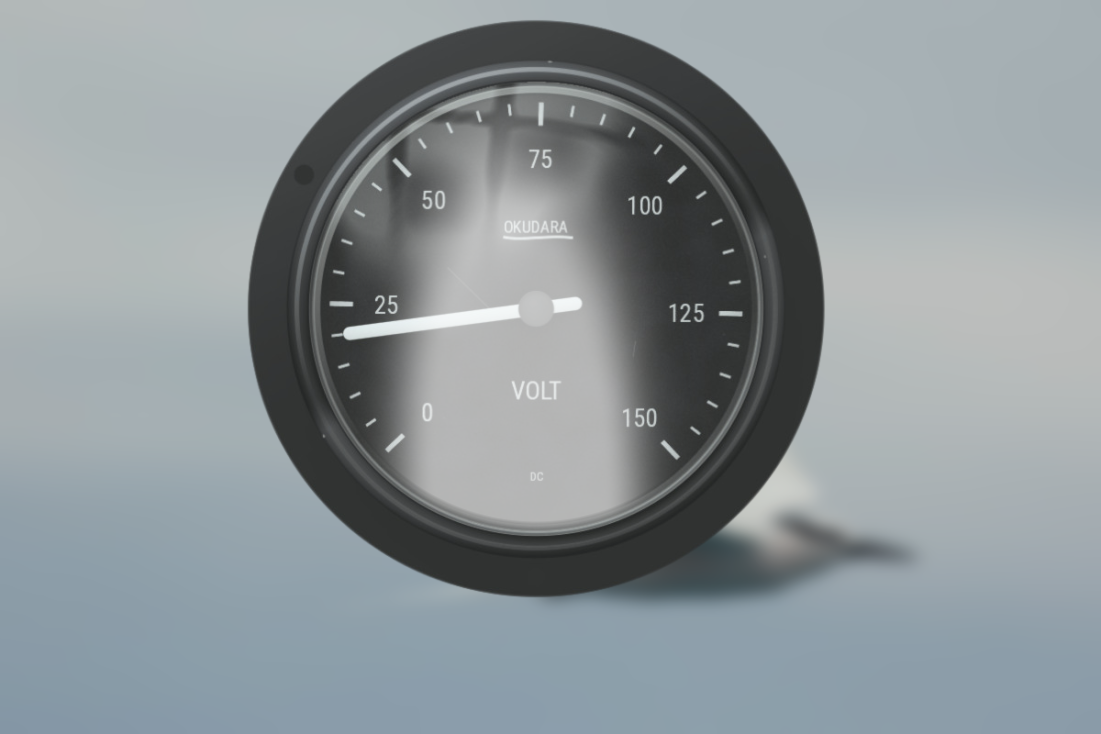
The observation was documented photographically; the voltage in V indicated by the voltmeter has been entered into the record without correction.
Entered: 20 V
